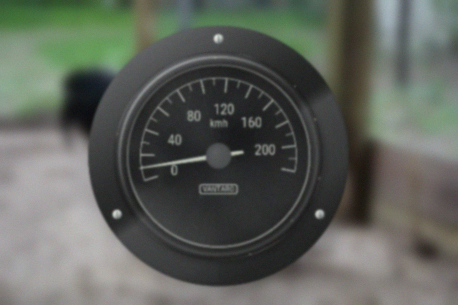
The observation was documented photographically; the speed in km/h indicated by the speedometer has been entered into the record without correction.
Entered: 10 km/h
